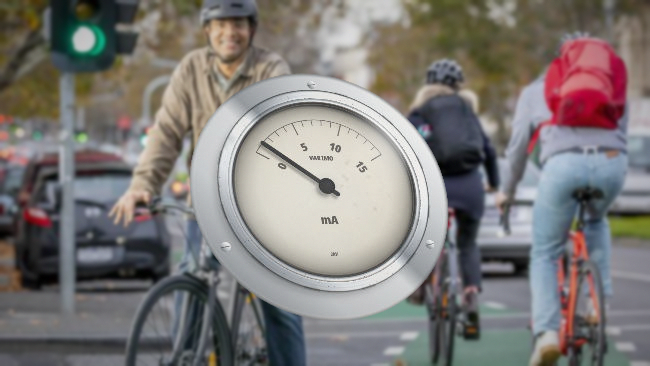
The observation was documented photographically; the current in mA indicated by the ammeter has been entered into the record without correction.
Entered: 1 mA
